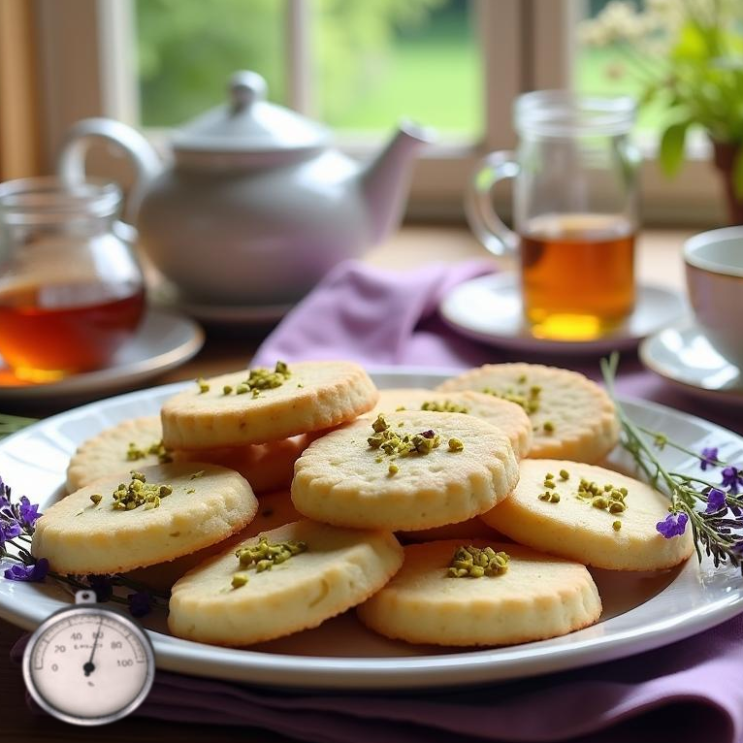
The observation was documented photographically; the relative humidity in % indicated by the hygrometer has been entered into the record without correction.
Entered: 60 %
